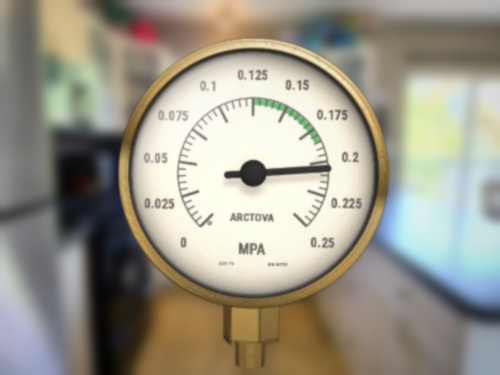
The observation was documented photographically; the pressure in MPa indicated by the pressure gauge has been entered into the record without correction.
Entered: 0.205 MPa
